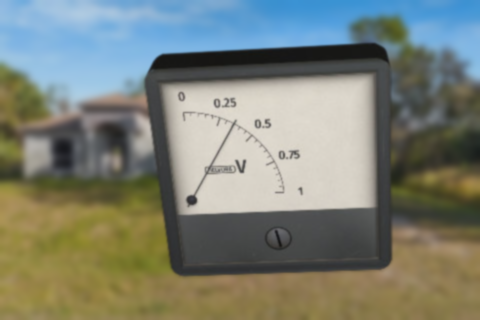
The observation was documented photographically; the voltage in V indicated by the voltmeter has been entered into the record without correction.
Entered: 0.35 V
